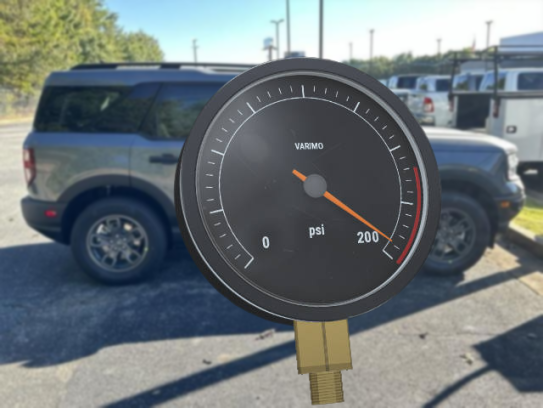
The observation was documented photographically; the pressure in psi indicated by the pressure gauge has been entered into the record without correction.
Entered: 195 psi
